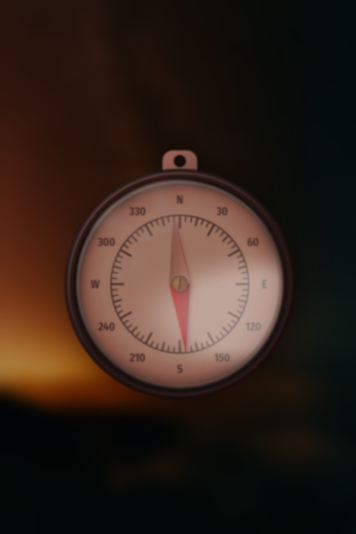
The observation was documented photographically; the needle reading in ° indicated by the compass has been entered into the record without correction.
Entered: 175 °
